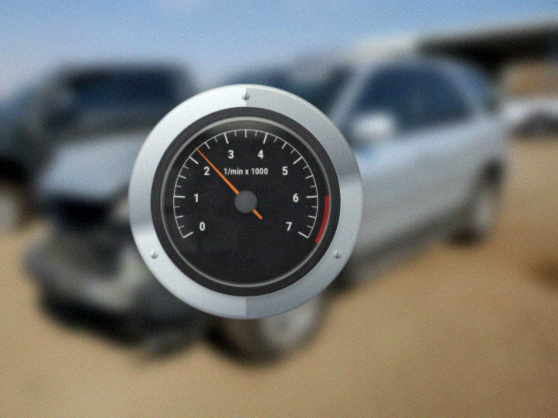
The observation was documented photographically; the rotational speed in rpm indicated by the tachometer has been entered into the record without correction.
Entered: 2250 rpm
